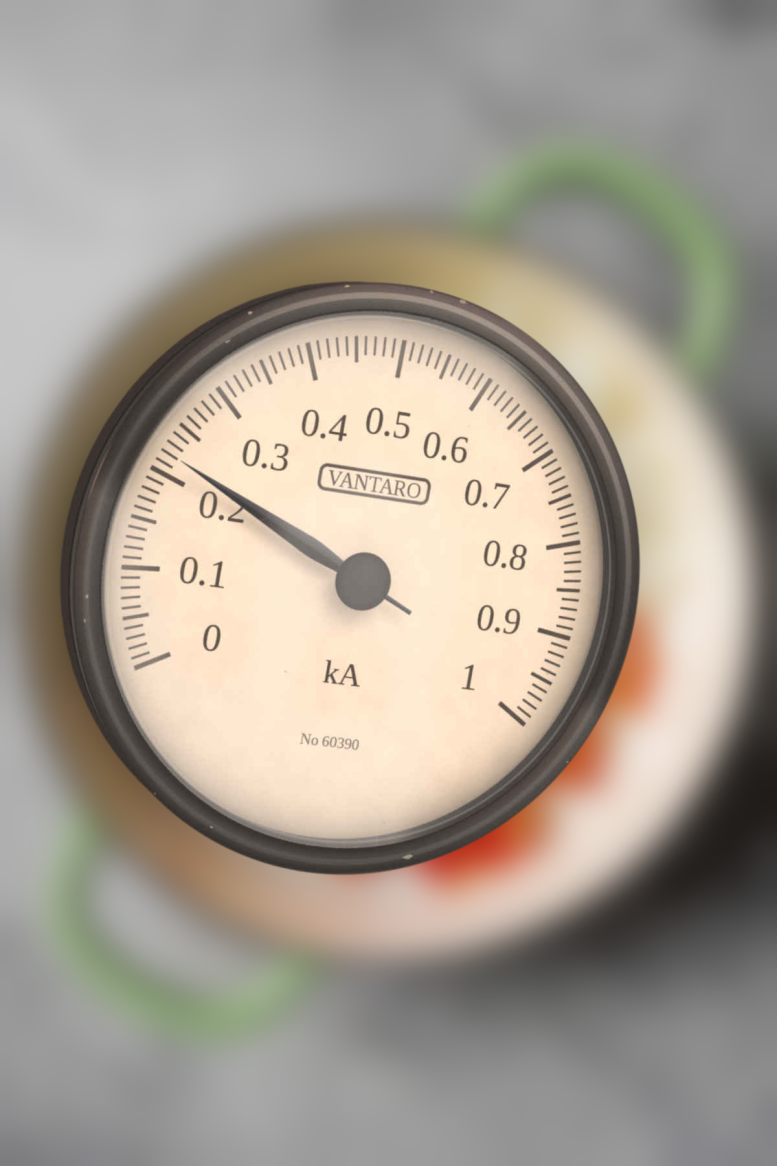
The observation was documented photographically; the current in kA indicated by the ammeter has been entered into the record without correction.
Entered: 0.22 kA
